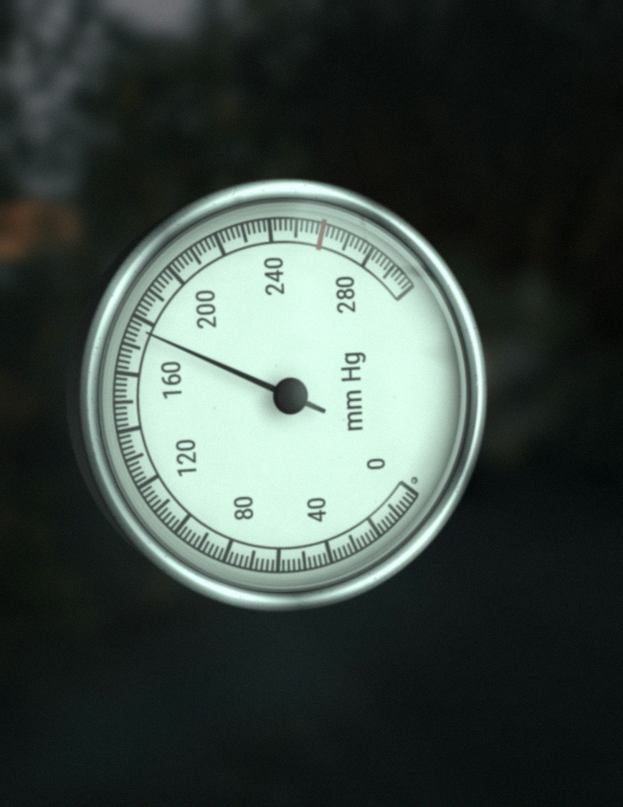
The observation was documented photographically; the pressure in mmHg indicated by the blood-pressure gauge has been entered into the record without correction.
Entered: 176 mmHg
